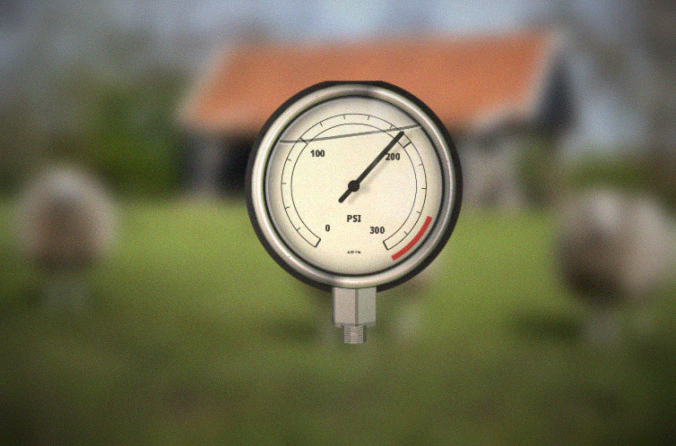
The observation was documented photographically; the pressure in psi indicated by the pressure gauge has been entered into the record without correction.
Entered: 190 psi
